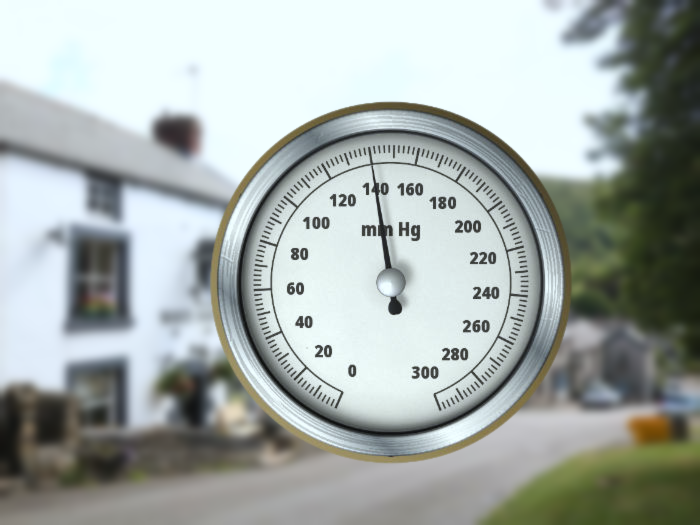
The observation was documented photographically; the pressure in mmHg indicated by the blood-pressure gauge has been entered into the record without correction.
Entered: 140 mmHg
